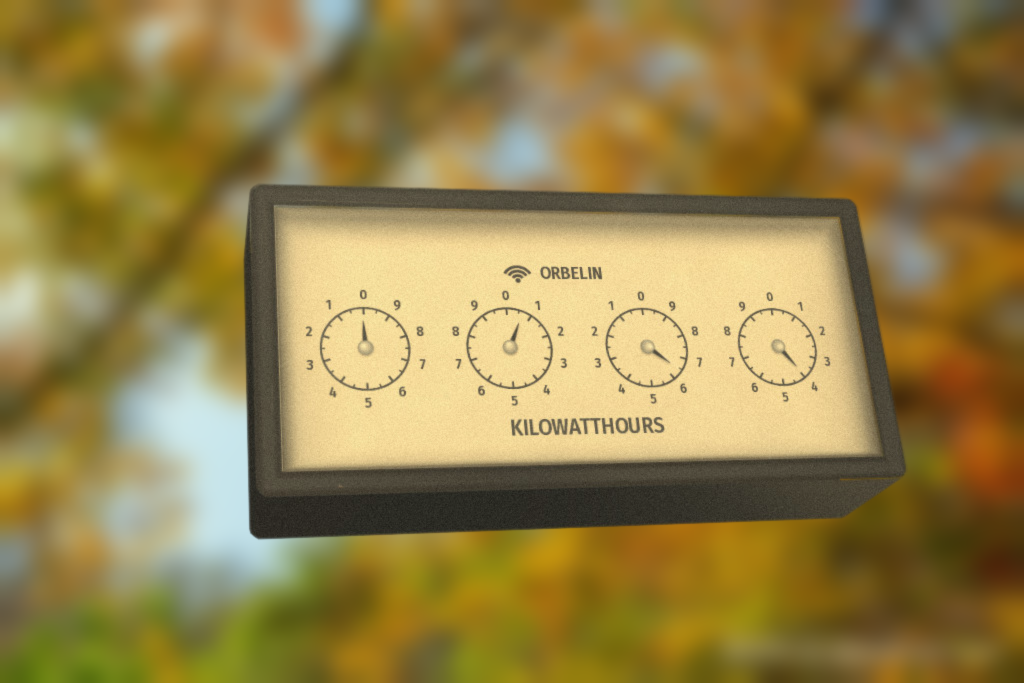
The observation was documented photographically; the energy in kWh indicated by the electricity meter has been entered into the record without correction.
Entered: 64 kWh
